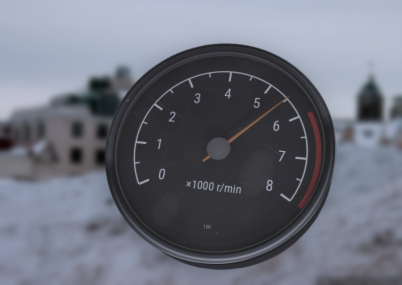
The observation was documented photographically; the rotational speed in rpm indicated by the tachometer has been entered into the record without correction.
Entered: 5500 rpm
